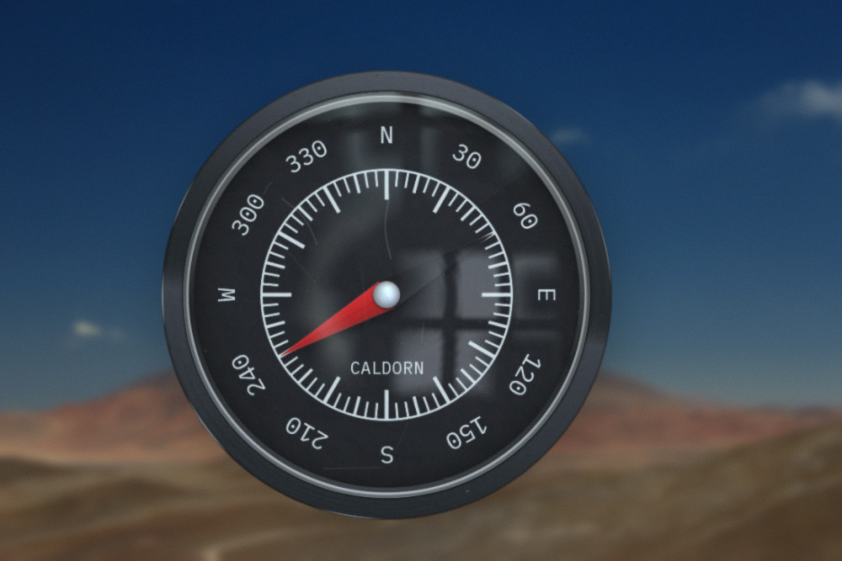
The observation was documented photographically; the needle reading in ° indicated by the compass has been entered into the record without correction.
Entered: 240 °
